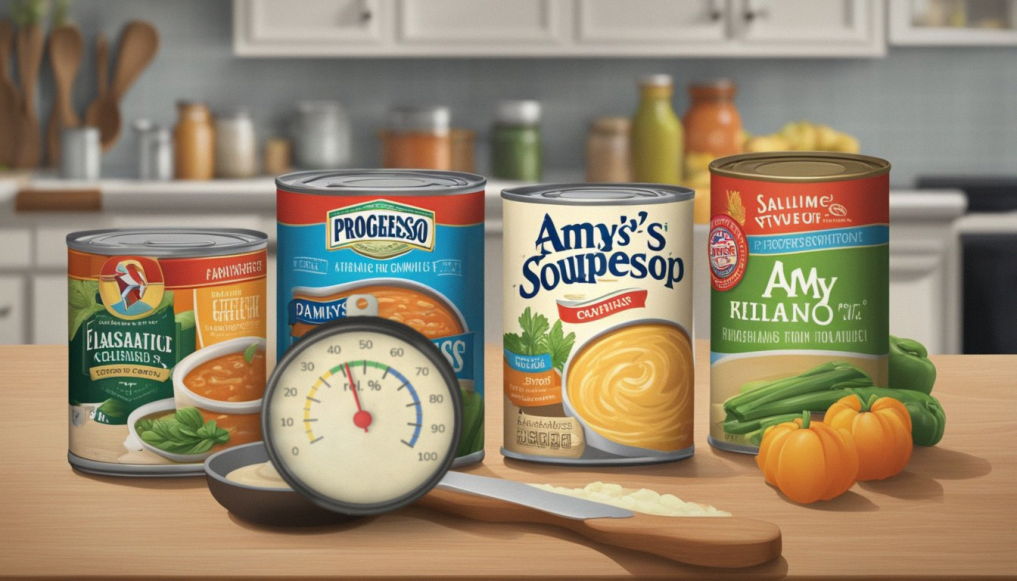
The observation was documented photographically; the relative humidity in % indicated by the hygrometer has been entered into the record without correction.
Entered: 42.5 %
